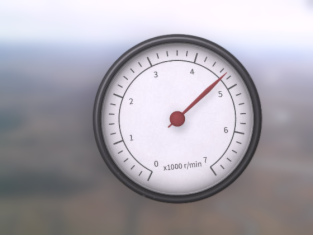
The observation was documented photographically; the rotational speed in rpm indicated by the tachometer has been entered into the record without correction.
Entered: 4700 rpm
